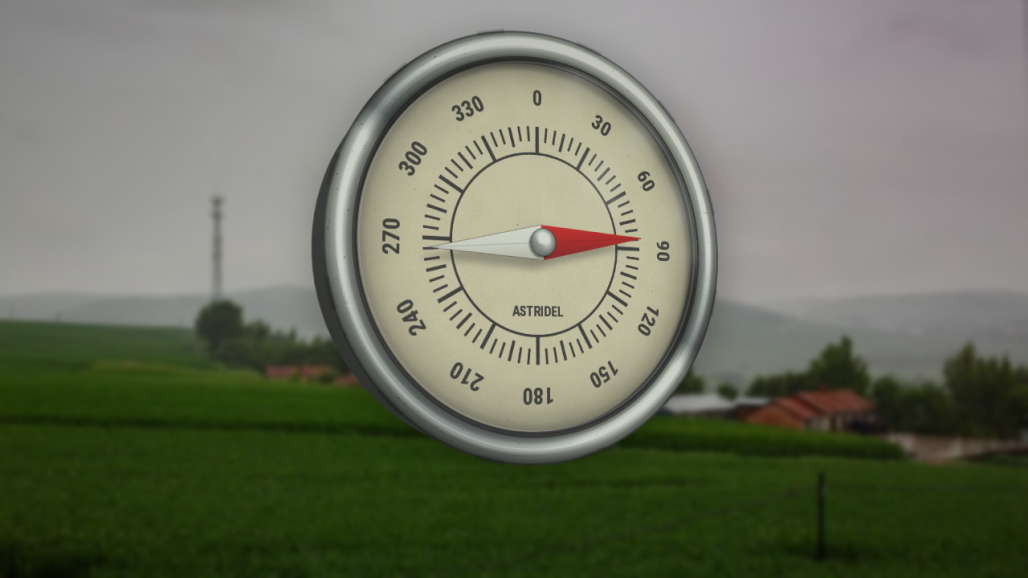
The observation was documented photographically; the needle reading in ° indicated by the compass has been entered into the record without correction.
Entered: 85 °
